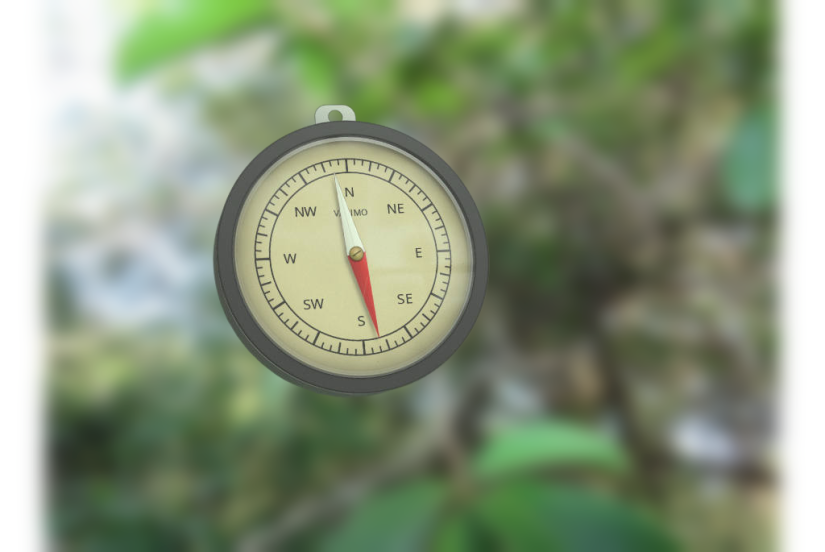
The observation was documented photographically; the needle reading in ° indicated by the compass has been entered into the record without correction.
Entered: 170 °
